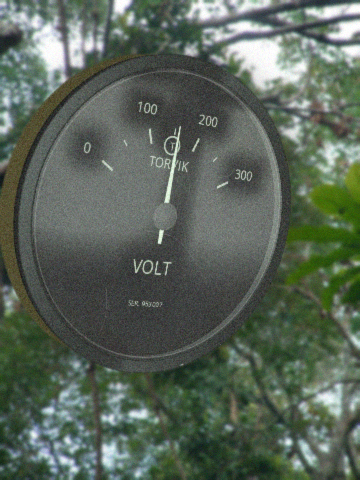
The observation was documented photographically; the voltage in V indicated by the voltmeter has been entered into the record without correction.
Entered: 150 V
